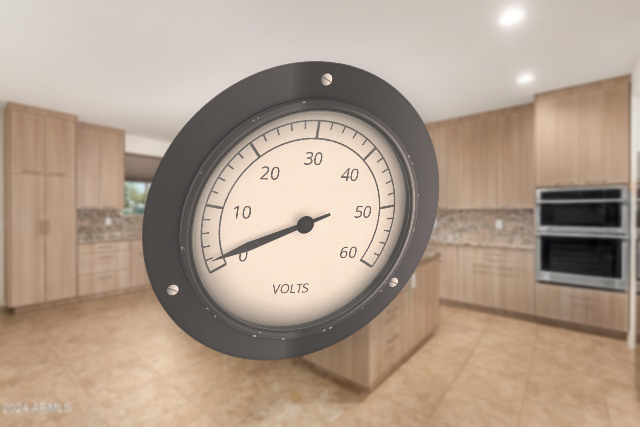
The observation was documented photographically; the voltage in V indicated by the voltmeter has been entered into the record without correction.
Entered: 2 V
